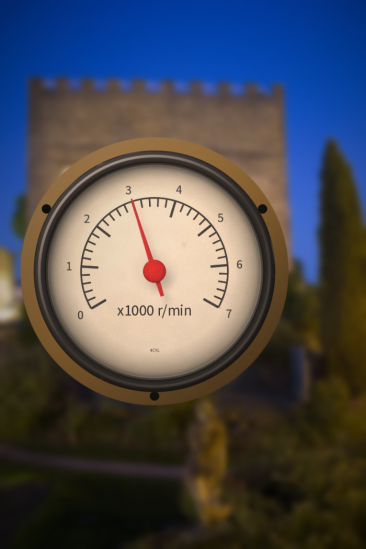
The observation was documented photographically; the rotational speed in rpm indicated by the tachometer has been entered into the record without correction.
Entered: 3000 rpm
